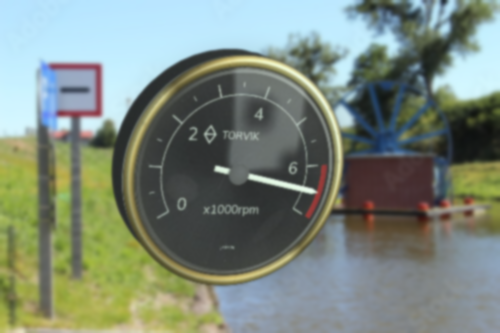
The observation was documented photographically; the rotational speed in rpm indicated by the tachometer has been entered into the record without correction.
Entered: 6500 rpm
